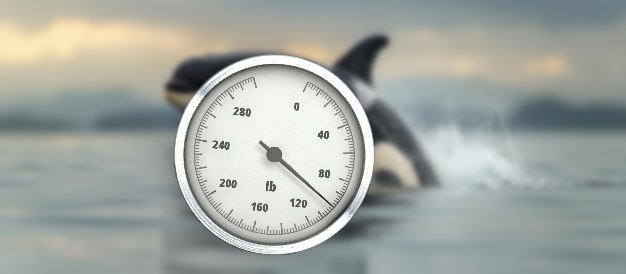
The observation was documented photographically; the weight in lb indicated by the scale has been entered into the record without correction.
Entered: 100 lb
